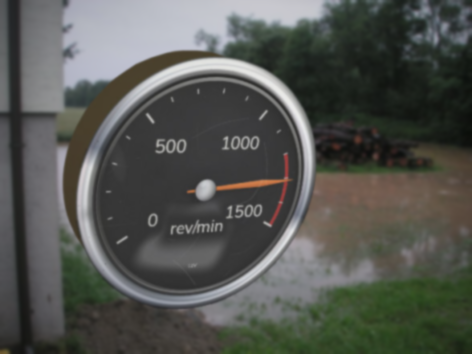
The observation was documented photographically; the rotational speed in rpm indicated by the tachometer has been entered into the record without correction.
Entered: 1300 rpm
